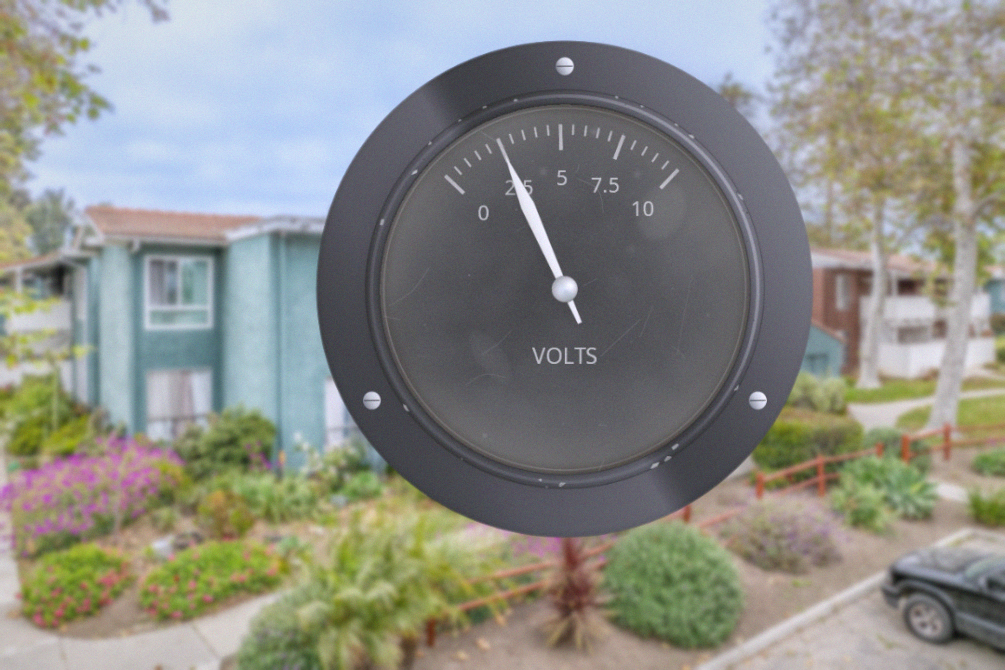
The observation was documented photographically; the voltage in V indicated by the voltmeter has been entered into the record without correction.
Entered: 2.5 V
